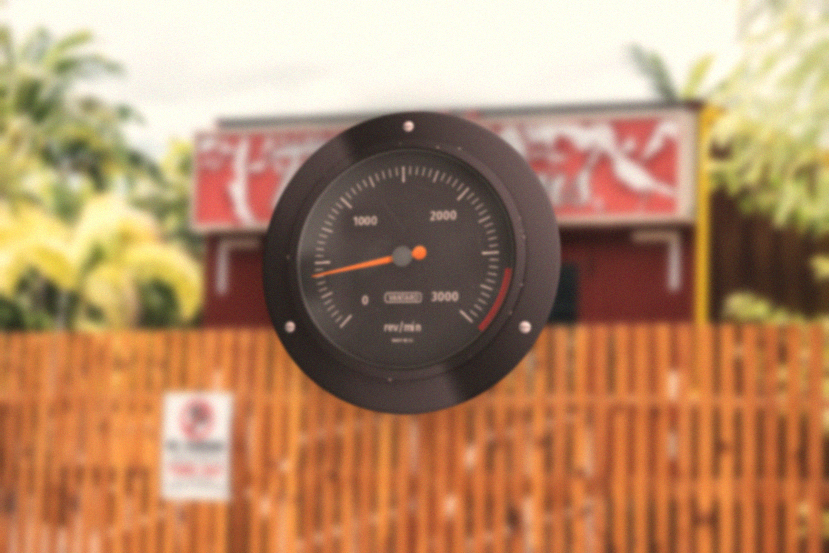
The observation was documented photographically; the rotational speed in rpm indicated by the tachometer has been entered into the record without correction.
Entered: 400 rpm
